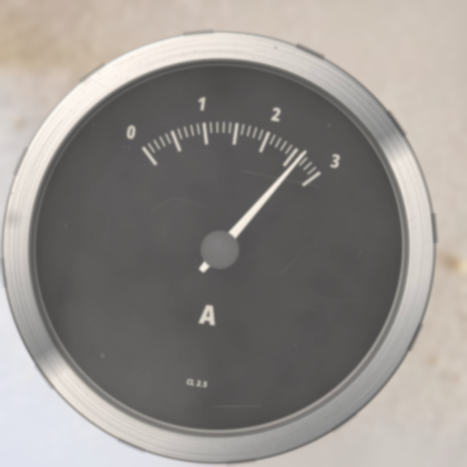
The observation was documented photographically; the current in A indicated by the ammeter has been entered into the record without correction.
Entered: 2.6 A
